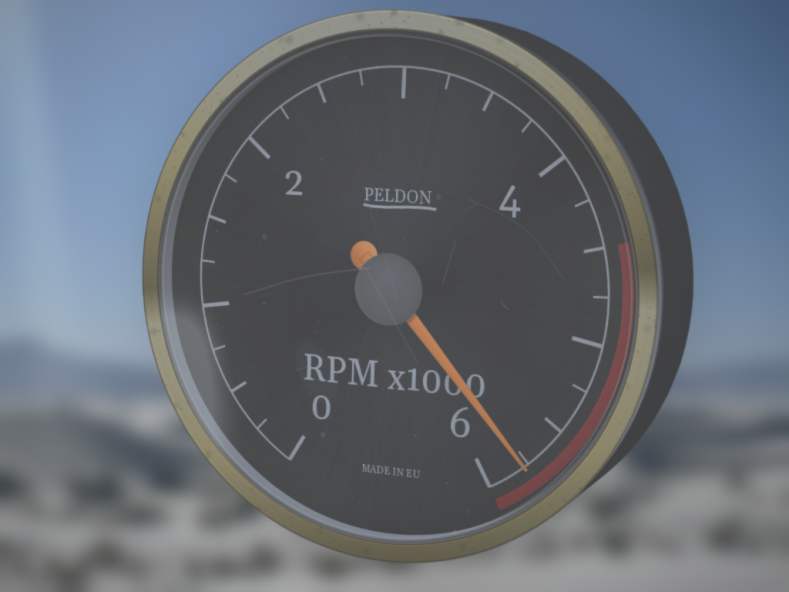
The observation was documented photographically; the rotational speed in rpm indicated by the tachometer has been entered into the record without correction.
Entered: 5750 rpm
